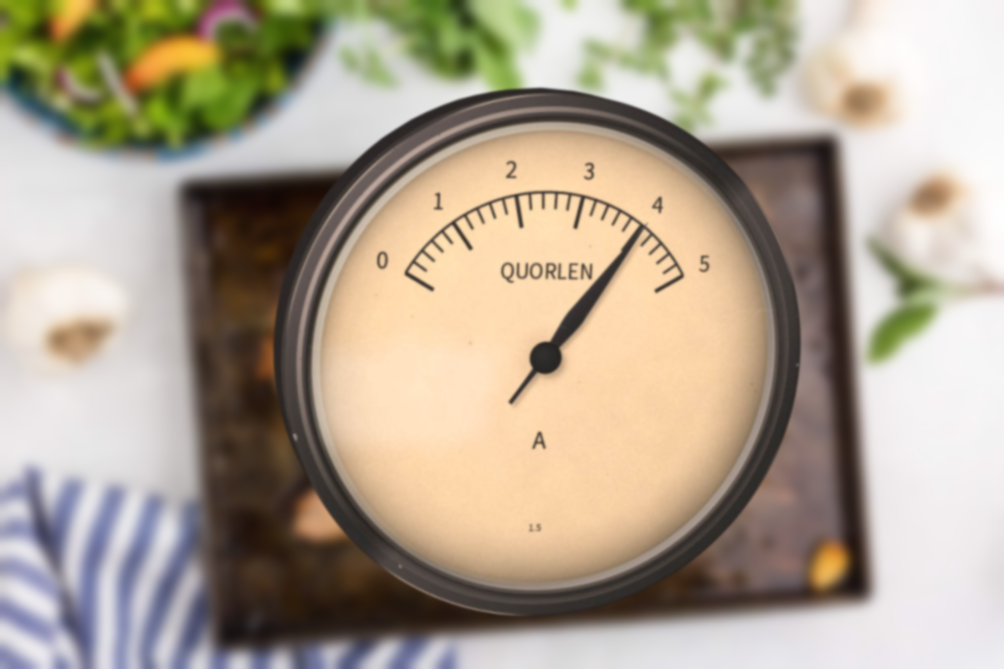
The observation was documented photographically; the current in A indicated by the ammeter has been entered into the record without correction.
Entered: 4 A
